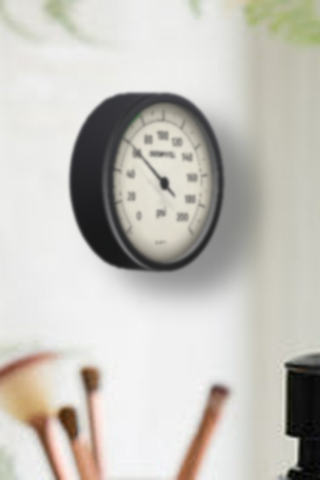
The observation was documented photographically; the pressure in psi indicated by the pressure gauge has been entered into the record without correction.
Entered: 60 psi
